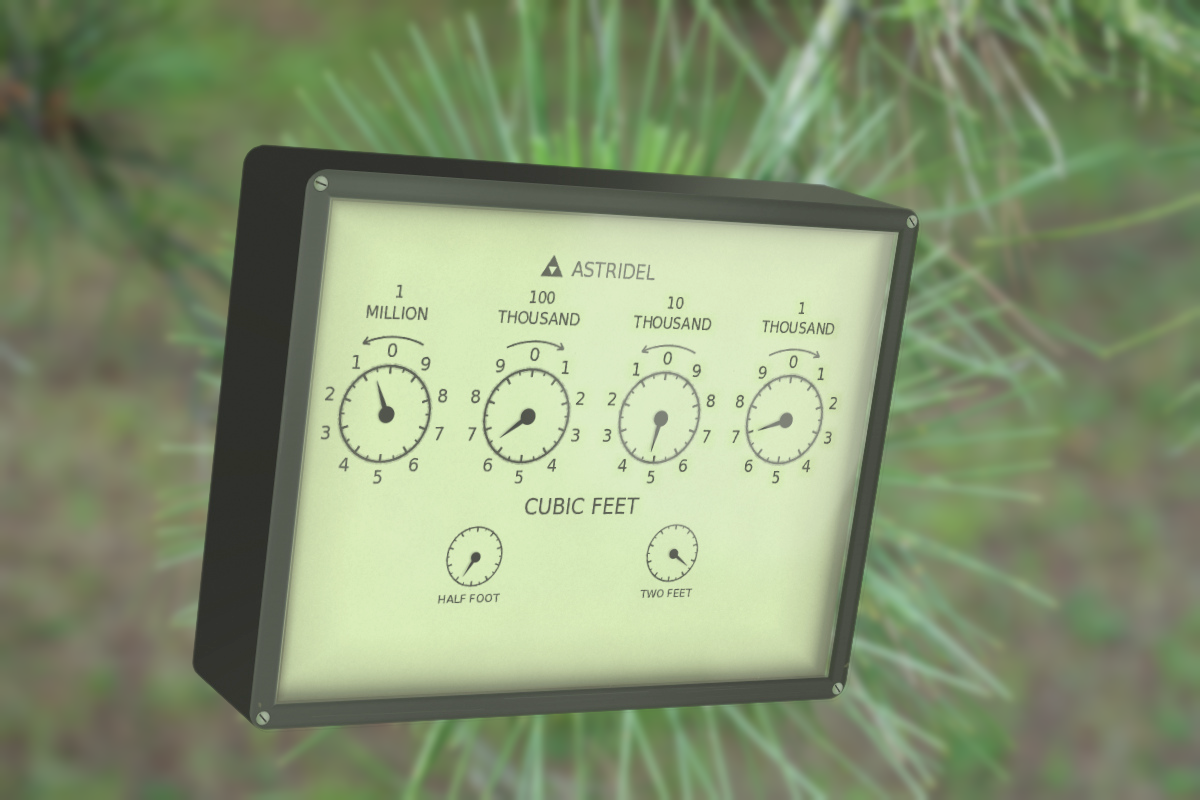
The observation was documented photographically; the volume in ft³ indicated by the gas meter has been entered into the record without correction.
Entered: 64700 ft³
